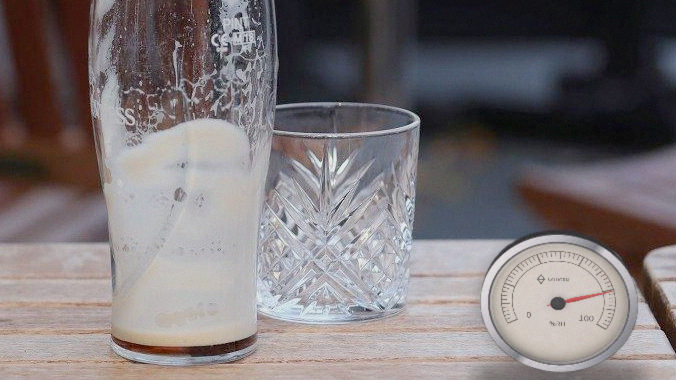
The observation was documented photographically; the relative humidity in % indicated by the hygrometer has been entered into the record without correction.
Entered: 80 %
